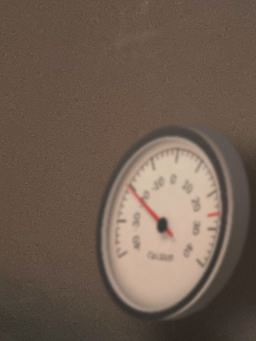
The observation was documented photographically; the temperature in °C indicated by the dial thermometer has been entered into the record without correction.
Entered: -20 °C
